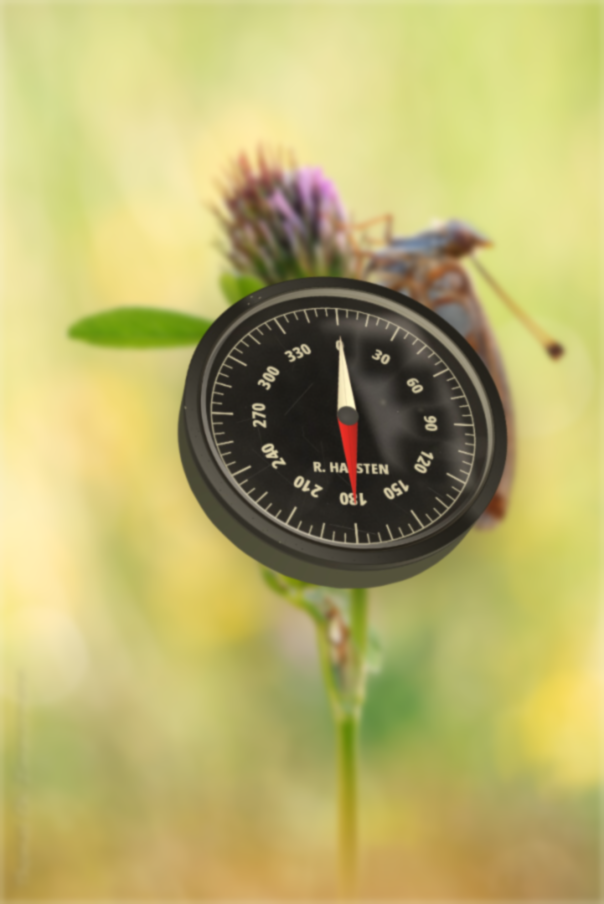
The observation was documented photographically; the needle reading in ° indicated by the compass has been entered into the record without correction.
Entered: 180 °
